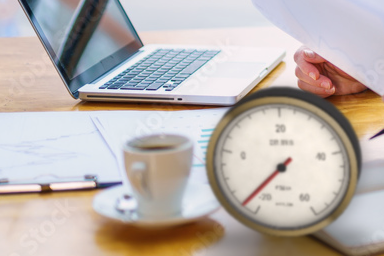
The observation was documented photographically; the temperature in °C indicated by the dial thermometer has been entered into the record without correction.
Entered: -16 °C
